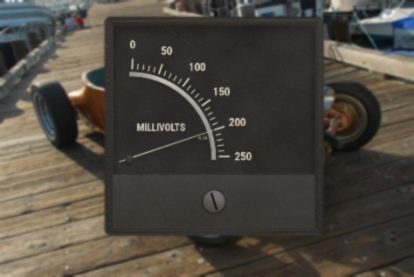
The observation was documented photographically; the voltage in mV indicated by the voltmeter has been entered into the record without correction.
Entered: 200 mV
